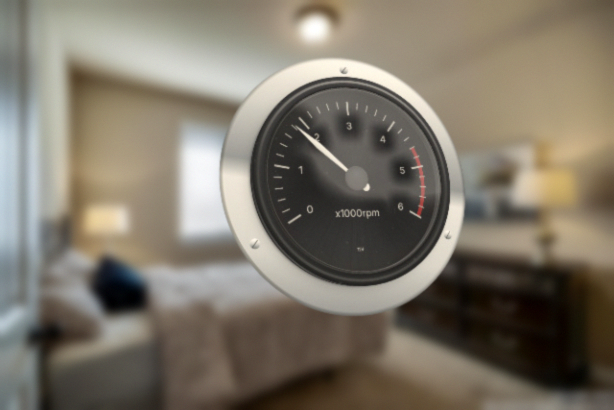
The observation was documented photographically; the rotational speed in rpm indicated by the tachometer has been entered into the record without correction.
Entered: 1800 rpm
